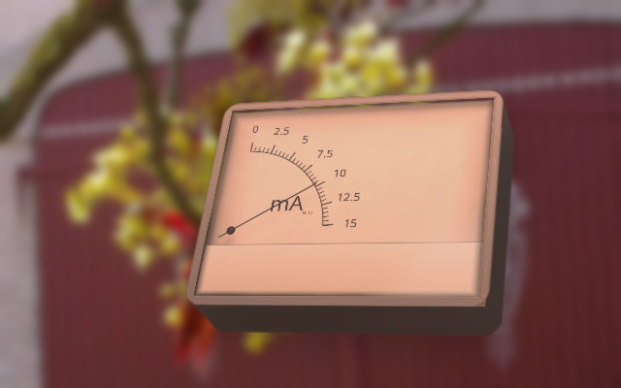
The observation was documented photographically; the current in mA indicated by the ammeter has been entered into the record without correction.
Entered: 10 mA
